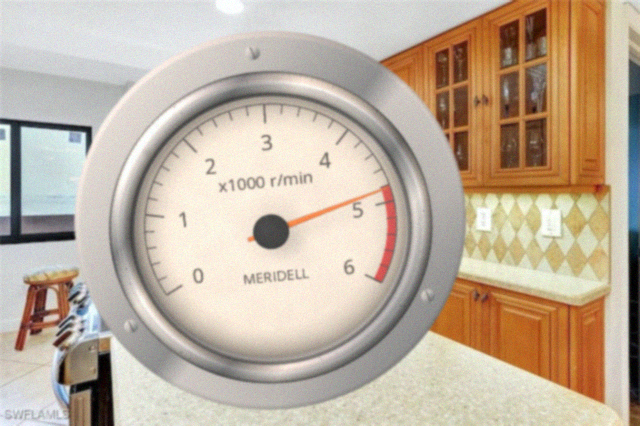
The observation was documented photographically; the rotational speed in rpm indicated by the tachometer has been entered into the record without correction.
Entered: 4800 rpm
